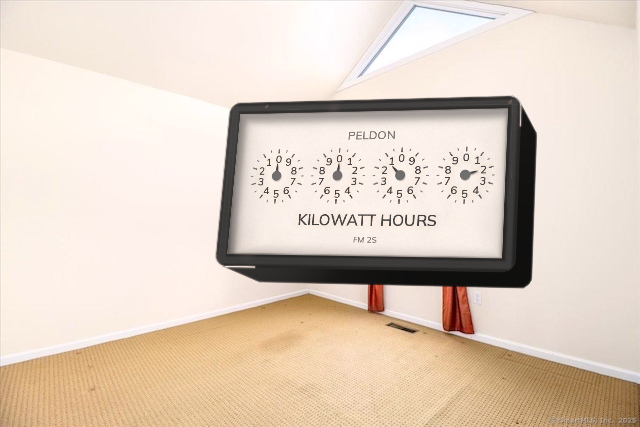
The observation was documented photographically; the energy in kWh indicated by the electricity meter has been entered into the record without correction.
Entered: 12 kWh
